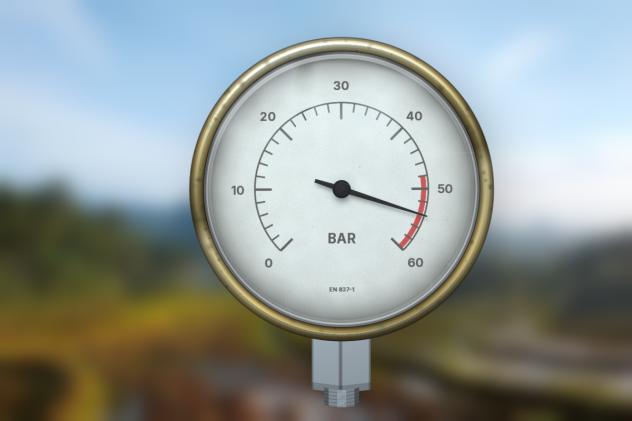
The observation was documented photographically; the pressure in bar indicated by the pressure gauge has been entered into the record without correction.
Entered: 54 bar
